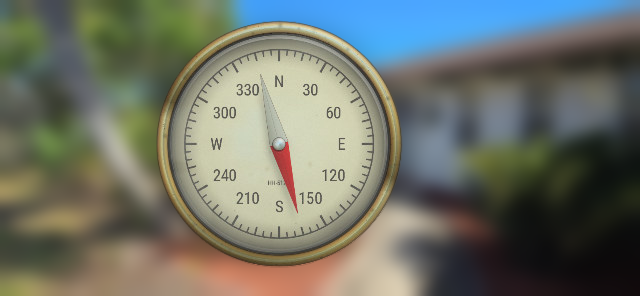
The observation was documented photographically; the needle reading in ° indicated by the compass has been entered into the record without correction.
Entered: 165 °
